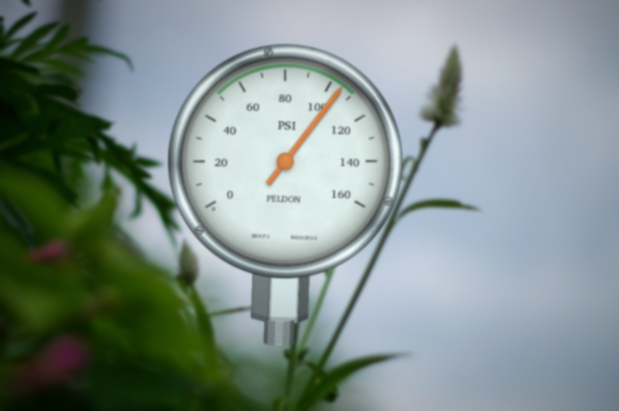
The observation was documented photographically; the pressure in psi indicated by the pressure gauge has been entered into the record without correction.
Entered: 105 psi
